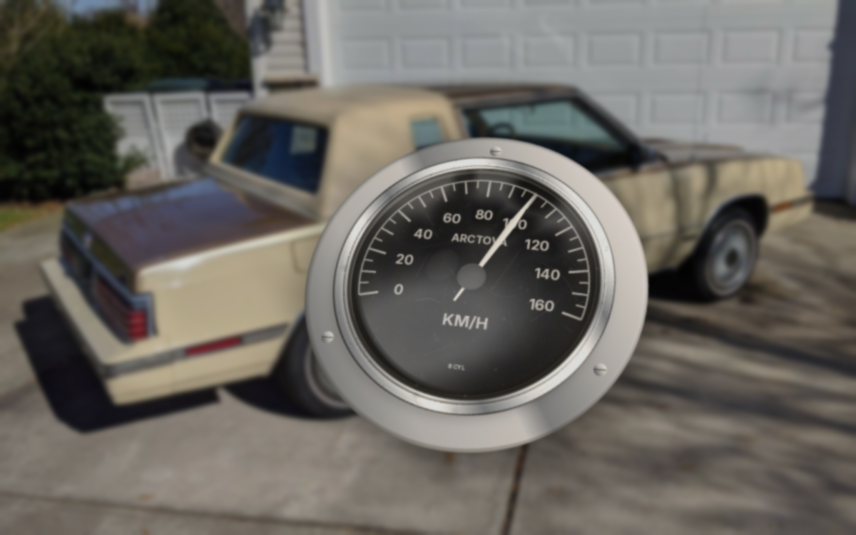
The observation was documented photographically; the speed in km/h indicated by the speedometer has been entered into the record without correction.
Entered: 100 km/h
